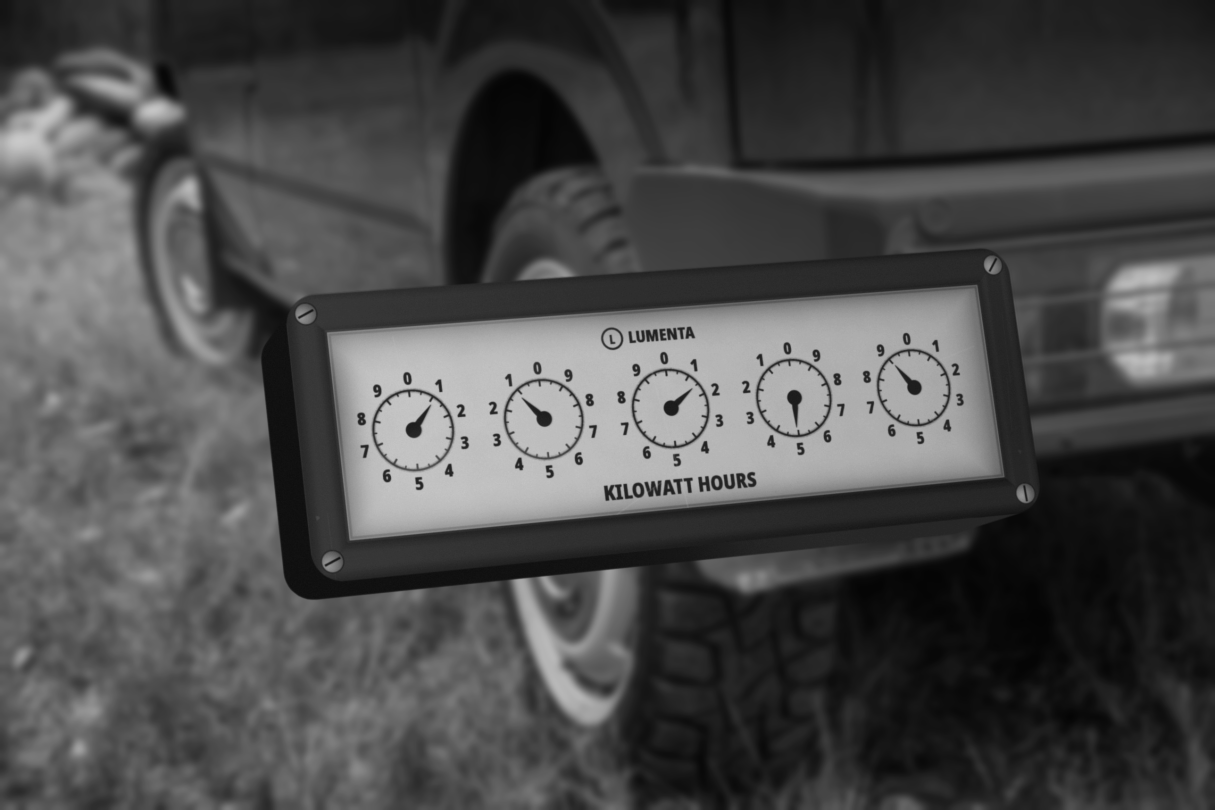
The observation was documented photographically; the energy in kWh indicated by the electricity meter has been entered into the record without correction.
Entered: 11149 kWh
